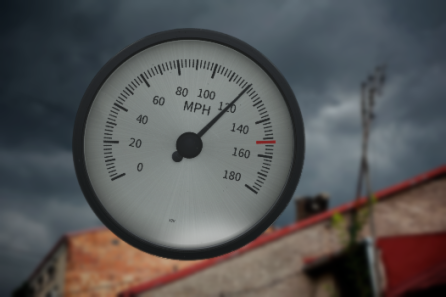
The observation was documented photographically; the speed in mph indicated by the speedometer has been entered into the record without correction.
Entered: 120 mph
